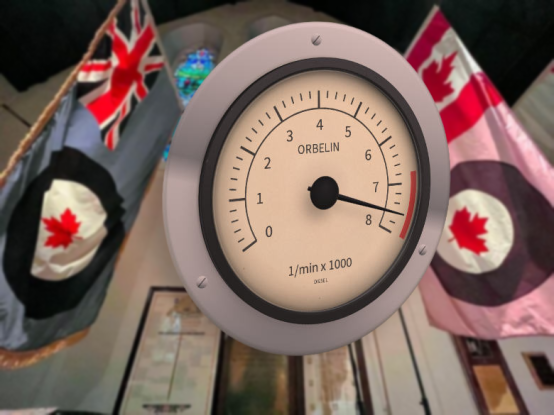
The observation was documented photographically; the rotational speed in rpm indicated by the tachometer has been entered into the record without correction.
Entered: 7600 rpm
